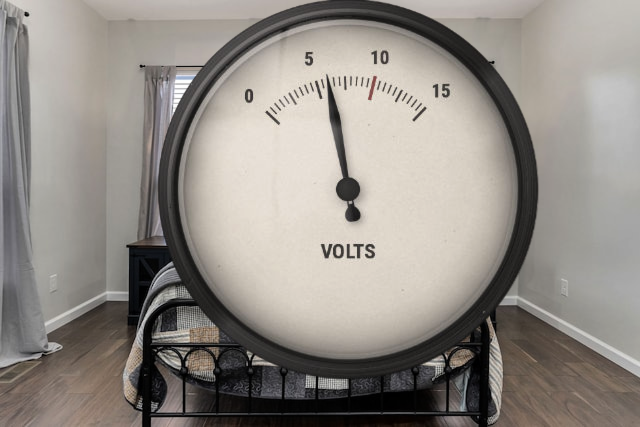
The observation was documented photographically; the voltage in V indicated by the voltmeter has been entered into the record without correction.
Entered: 6 V
